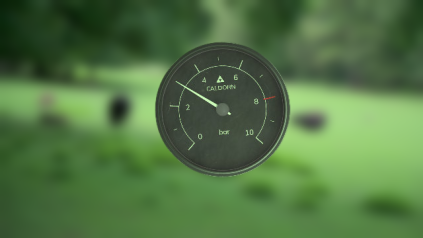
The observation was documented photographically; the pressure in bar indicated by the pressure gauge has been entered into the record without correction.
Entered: 3 bar
